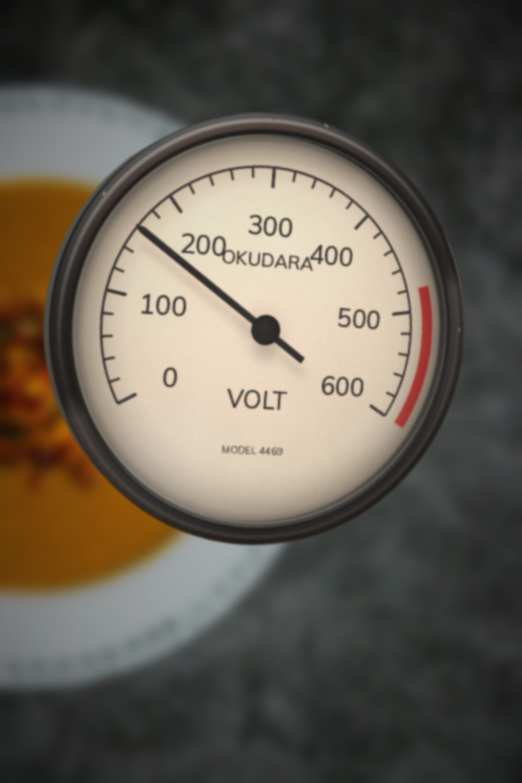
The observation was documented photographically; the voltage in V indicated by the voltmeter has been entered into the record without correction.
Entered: 160 V
